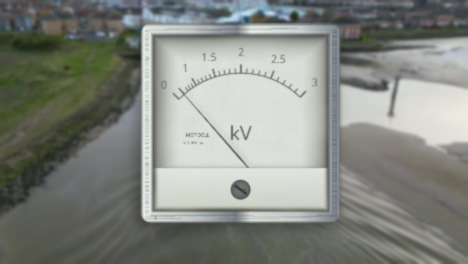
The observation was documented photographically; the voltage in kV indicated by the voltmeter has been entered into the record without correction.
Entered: 0.5 kV
